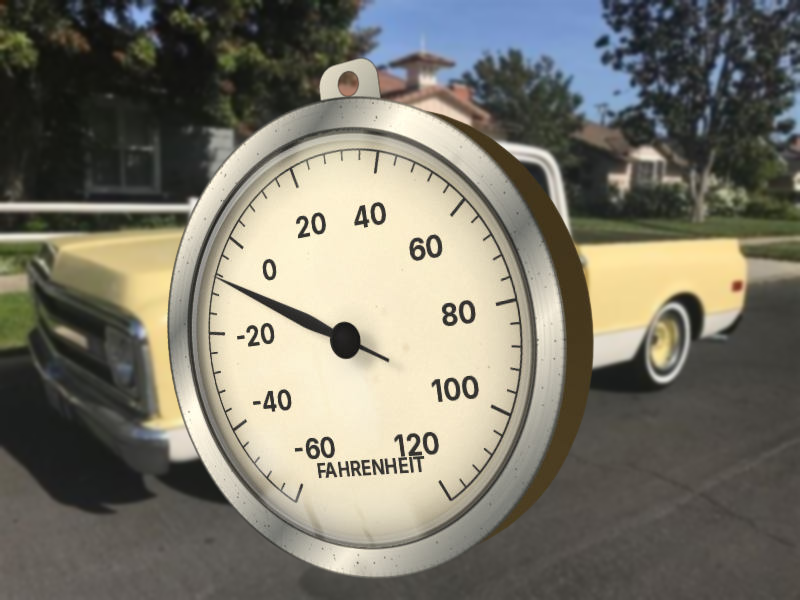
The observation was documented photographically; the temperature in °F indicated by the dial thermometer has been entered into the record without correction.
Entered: -8 °F
